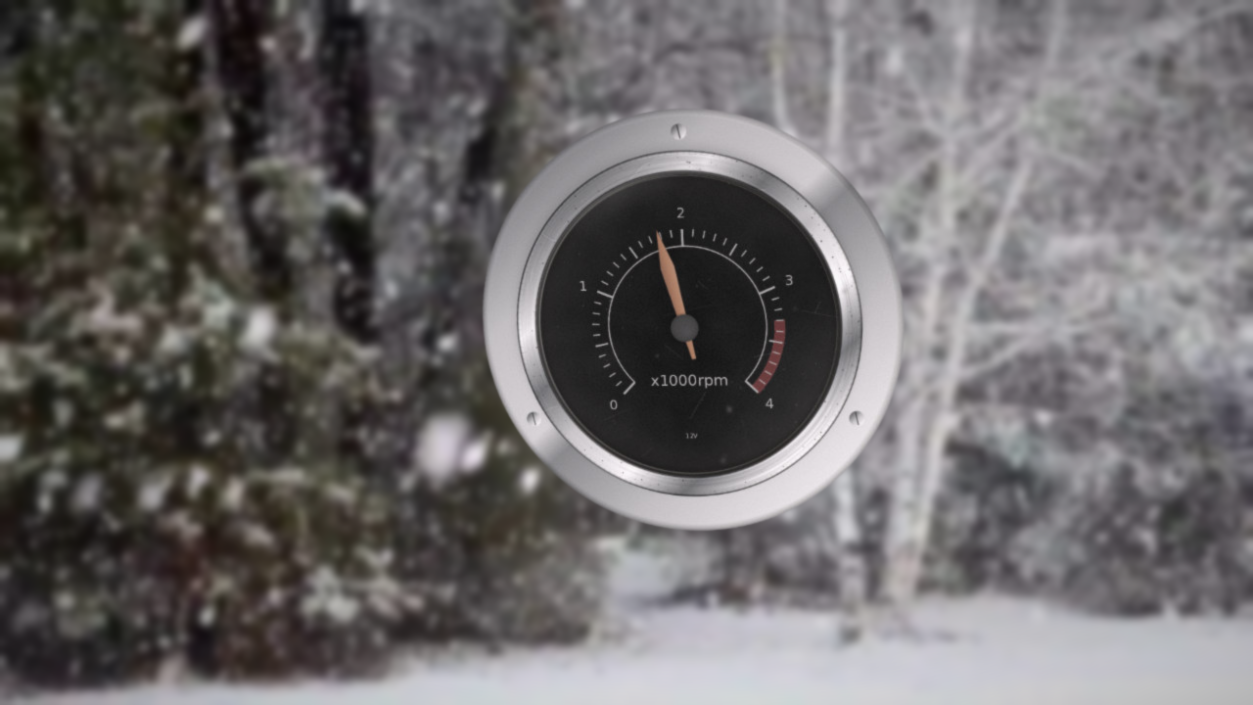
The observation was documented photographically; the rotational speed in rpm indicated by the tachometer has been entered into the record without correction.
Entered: 1800 rpm
